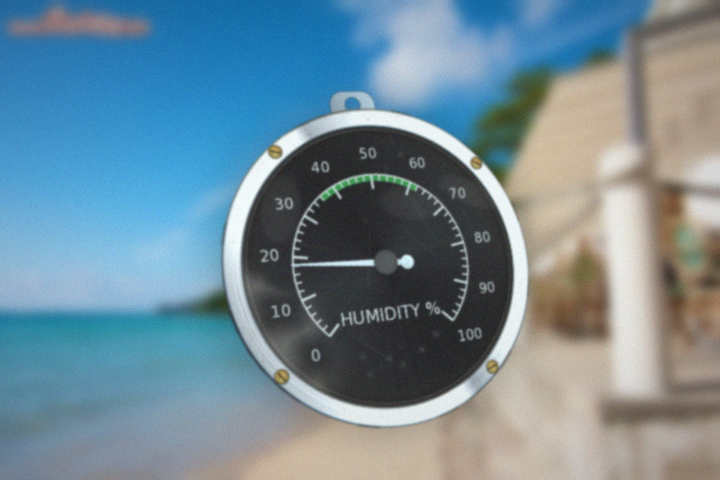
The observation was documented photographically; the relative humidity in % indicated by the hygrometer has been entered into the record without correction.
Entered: 18 %
